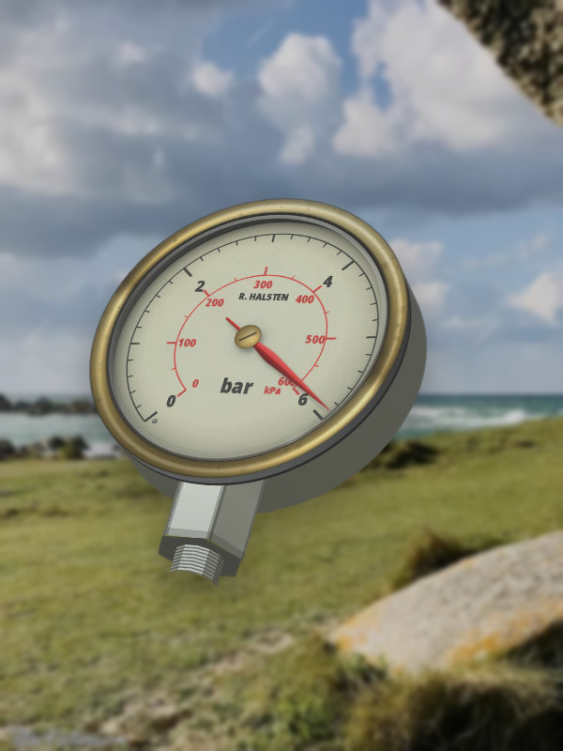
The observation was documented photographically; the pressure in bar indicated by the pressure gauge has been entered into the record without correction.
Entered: 5.9 bar
